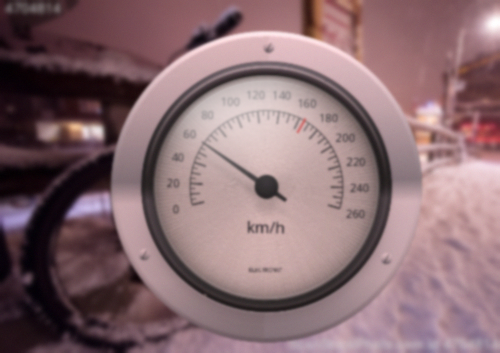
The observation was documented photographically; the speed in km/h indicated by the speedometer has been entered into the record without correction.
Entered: 60 km/h
